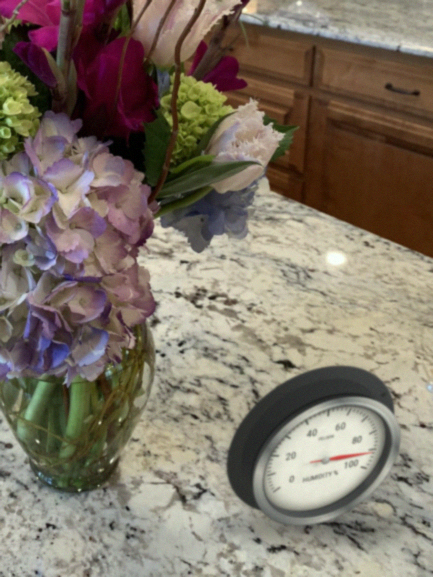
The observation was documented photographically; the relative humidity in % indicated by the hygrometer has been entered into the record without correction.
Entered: 90 %
